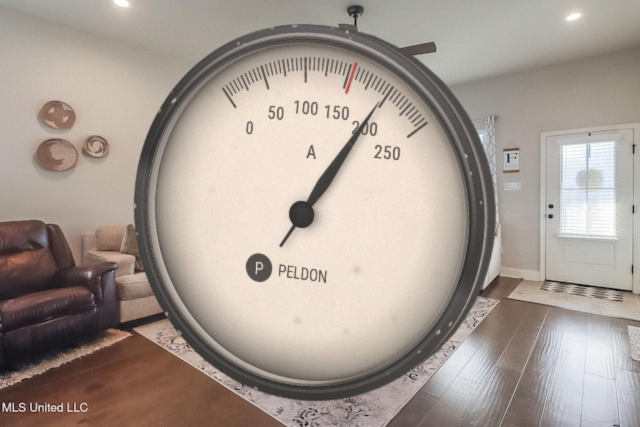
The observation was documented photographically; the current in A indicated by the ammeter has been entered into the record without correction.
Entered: 200 A
